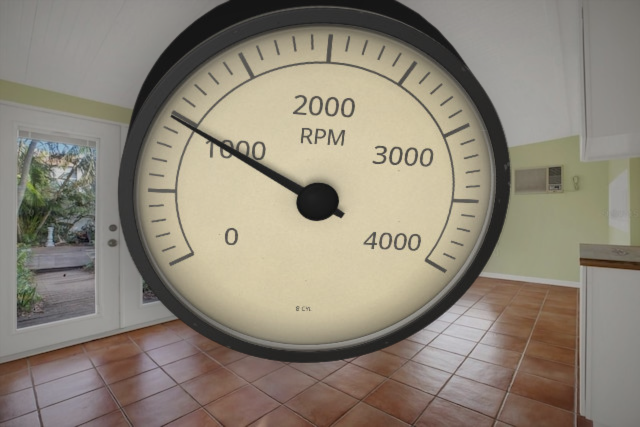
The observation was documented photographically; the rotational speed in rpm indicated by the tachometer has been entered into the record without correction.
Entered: 1000 rpm
